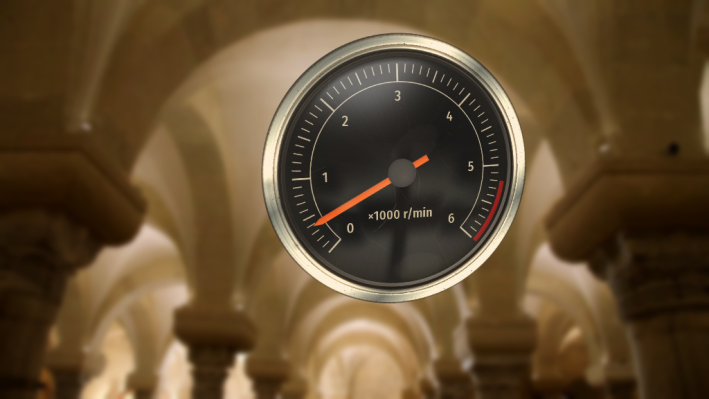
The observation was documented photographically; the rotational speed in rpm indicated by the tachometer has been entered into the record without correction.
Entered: 400 rpm
